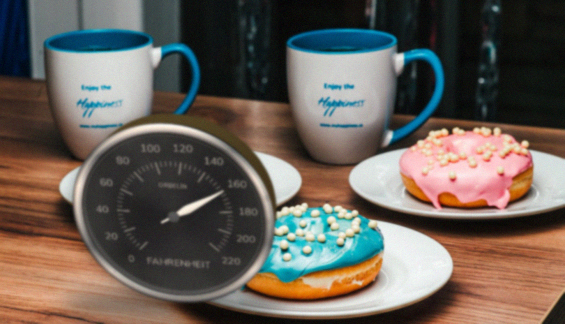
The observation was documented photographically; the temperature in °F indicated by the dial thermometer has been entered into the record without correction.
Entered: 160 °F
